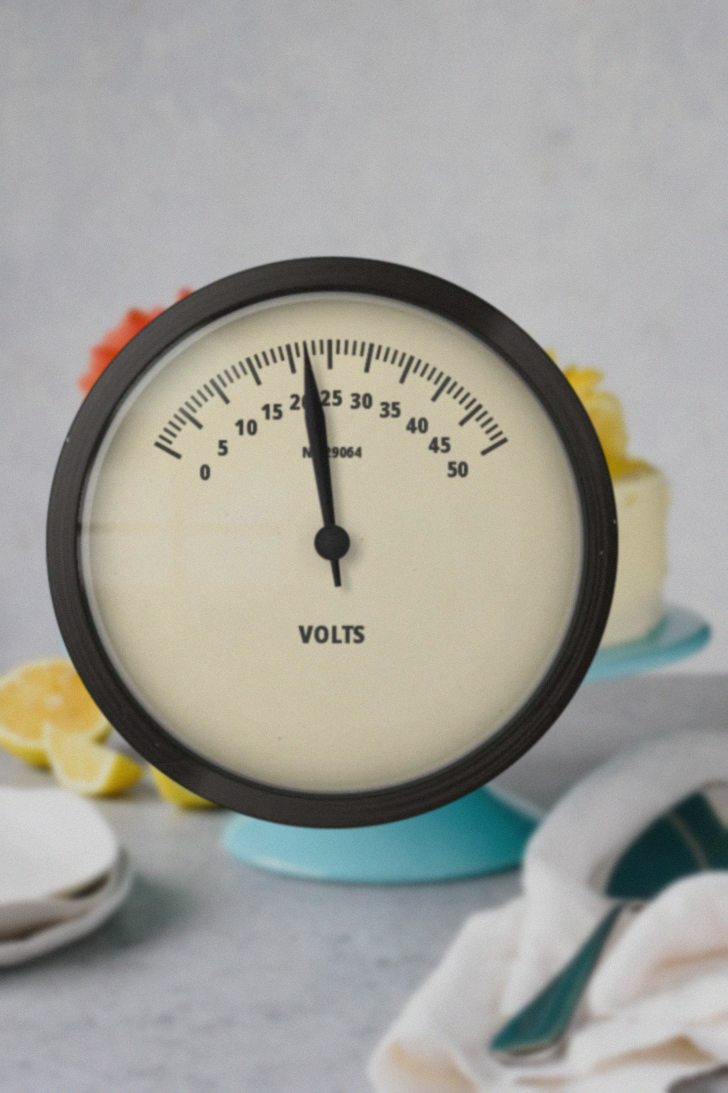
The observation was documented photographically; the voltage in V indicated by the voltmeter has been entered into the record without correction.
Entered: 22 V
